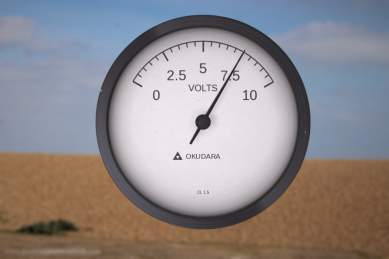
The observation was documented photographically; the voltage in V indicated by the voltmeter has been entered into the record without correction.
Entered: 7.5 V
